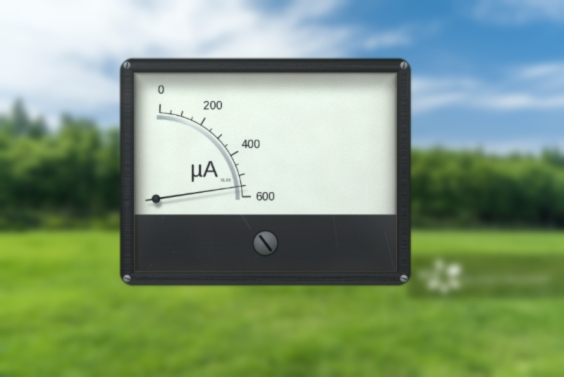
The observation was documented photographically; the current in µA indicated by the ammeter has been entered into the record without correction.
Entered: 550 µA
